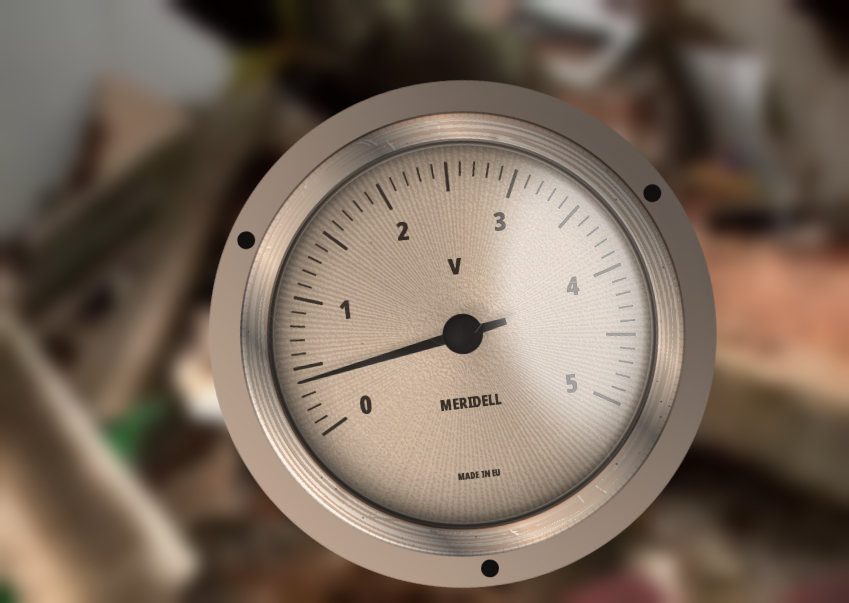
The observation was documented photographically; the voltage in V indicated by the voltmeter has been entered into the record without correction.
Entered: 0.4 V
